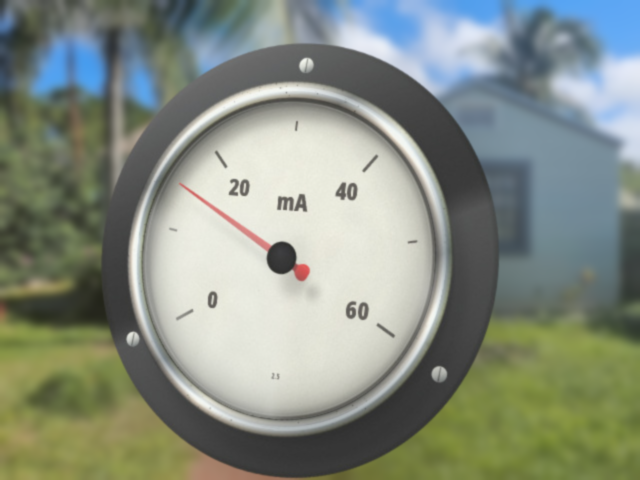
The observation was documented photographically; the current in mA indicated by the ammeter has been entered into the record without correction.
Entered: 15 mA
